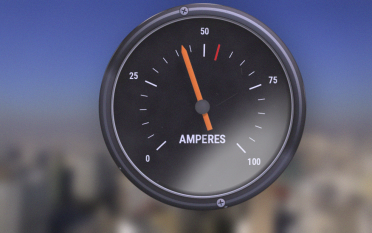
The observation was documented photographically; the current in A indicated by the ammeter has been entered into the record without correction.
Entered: 42.5 A
